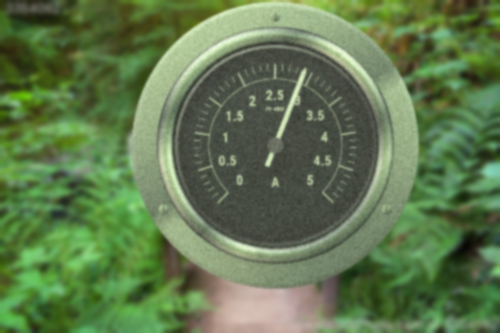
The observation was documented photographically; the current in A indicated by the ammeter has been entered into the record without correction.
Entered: 2.9 A
